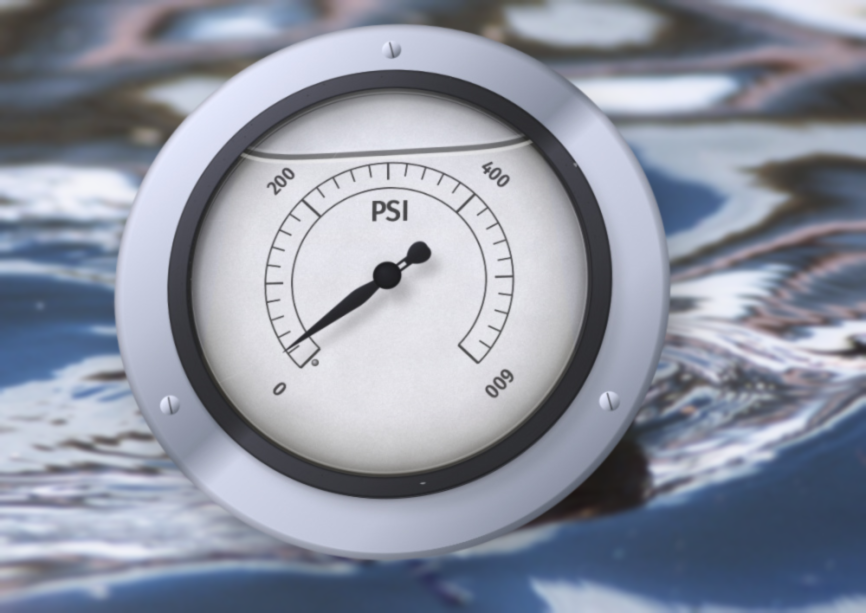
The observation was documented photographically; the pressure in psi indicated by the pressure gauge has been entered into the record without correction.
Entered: 20 psi
